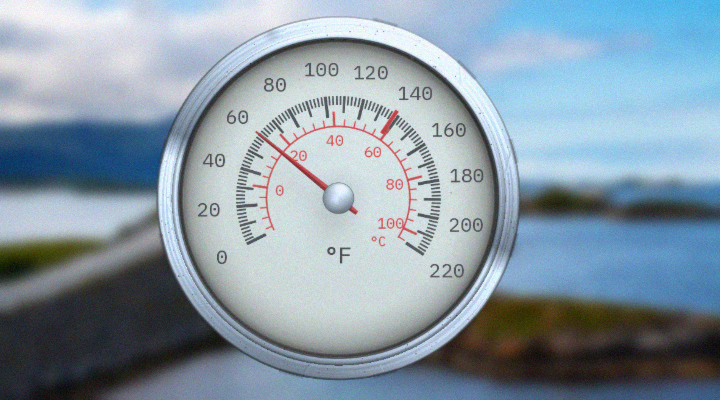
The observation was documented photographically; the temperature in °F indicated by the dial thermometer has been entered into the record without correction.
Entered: 60 °F
